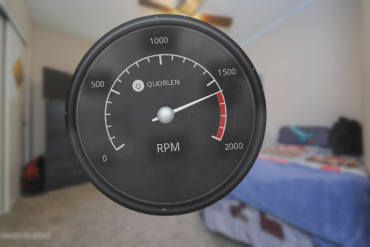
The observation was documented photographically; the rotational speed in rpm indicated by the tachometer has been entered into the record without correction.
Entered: 1600 rpm
